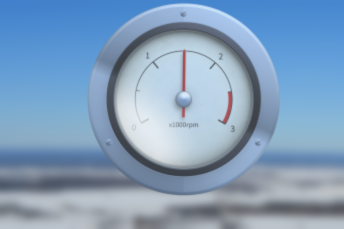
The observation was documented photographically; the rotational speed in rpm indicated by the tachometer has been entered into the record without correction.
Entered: 1500 rpm
